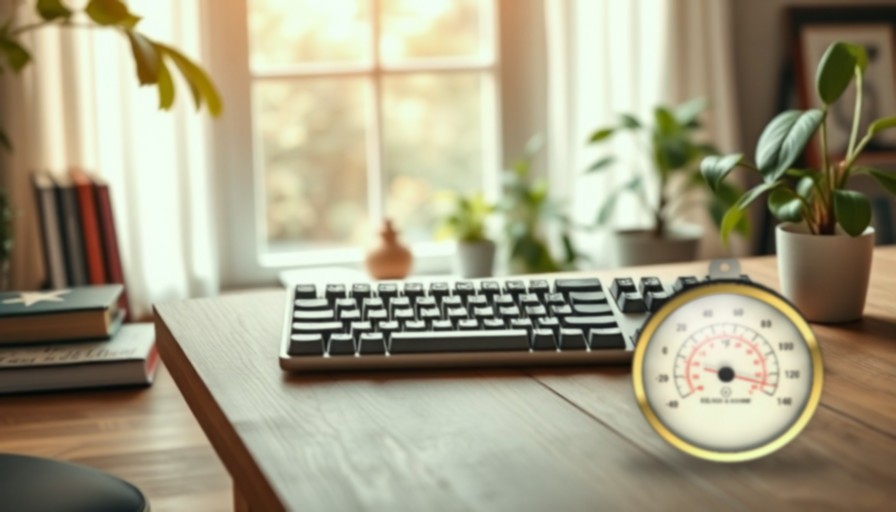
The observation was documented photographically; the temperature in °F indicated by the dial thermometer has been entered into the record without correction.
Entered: 130 °F
